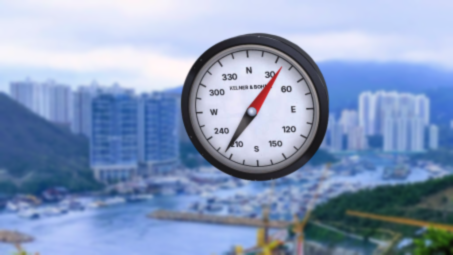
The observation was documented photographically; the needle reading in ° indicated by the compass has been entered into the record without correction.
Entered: 37.5 °
